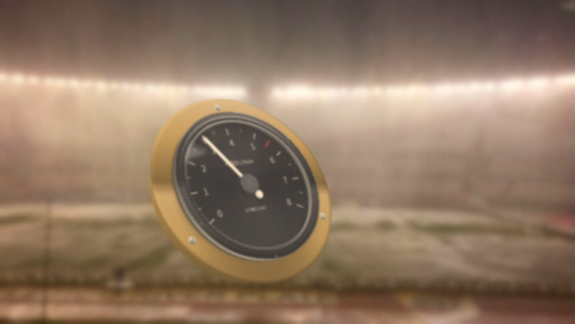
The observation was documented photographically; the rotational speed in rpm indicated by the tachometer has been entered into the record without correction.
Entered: 3000 rpm
